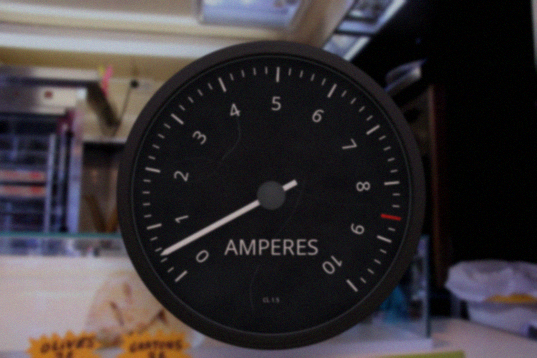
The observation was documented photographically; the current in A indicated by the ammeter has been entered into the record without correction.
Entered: 0.5 A
